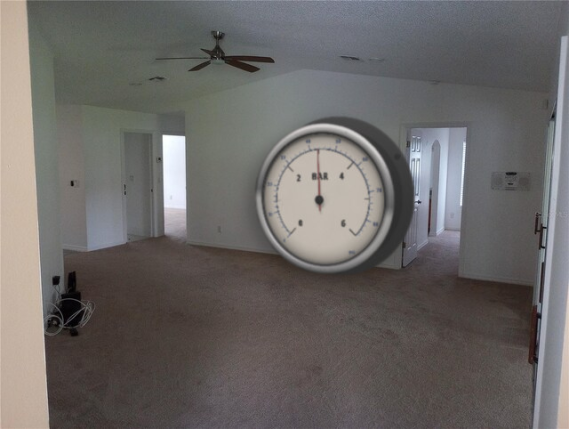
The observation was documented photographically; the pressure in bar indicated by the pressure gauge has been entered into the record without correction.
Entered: 3 bar
